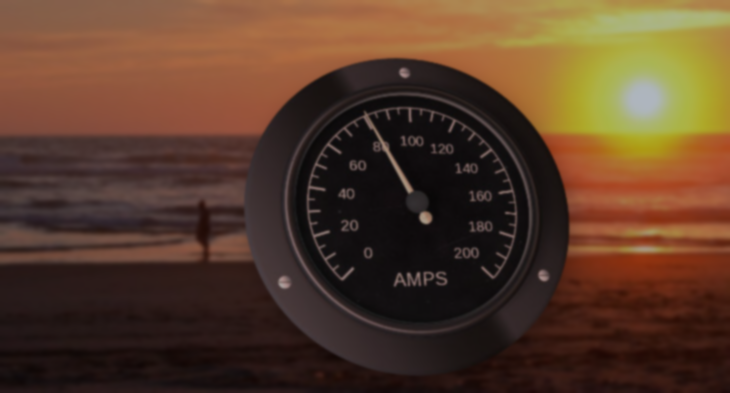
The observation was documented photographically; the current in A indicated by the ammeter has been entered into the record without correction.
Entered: 80 A
